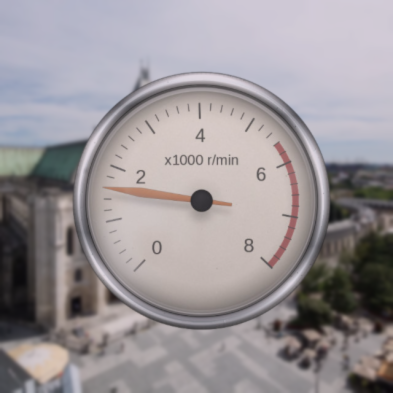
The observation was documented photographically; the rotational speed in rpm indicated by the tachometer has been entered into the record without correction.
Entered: 1600 rpm
